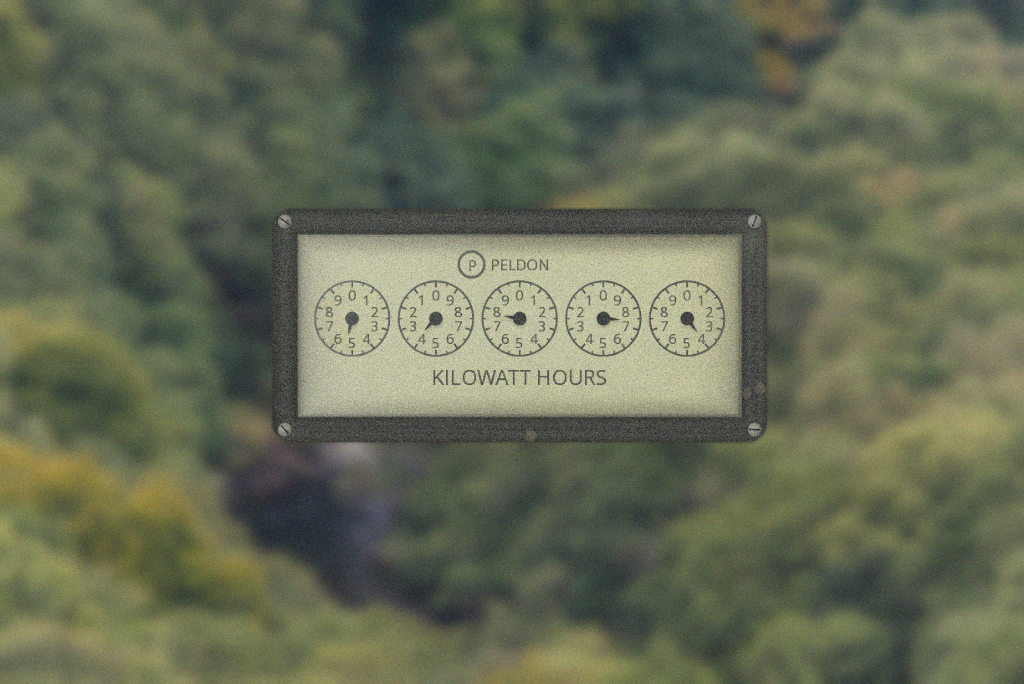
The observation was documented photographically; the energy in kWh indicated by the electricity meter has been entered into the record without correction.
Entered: 53774 kWh
